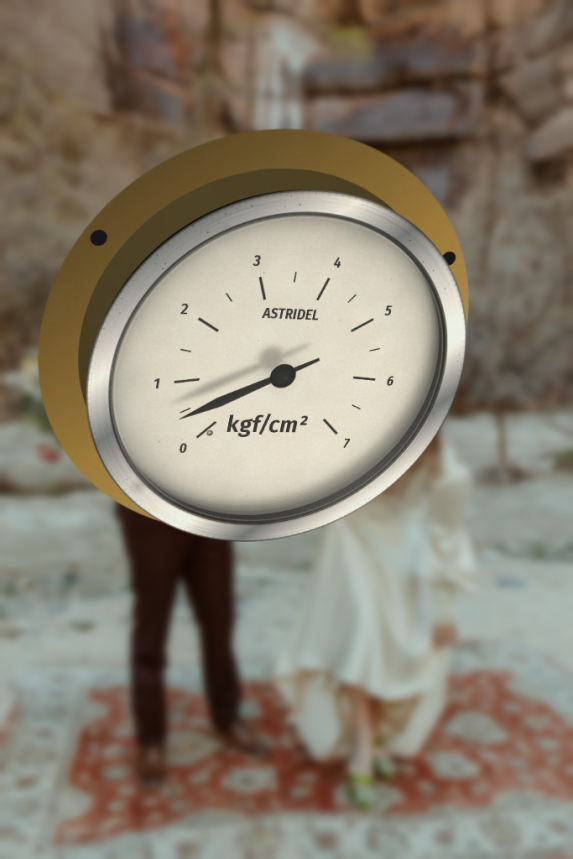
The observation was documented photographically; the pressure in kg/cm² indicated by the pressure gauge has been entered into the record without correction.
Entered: 0.5 kg/cm²
